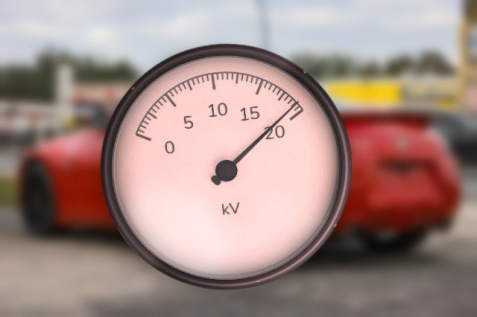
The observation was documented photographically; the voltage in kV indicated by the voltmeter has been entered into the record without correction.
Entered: 19 kV
